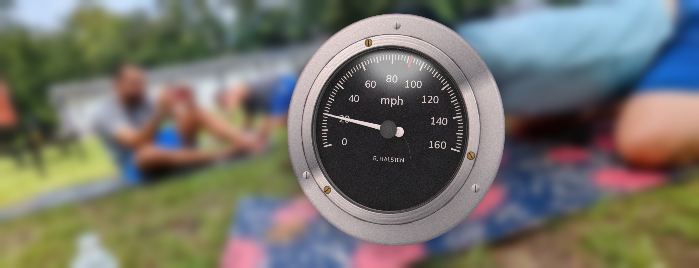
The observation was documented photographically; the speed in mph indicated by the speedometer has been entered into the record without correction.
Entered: 20 mph
